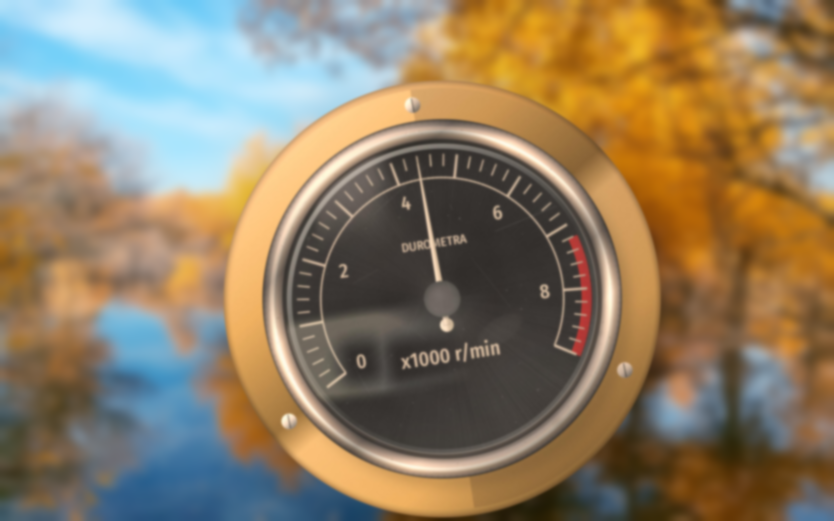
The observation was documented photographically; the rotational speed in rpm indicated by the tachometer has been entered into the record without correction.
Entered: 4400 rpm
